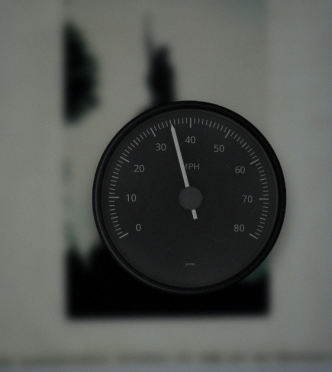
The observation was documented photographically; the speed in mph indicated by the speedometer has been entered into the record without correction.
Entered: 35 mph
